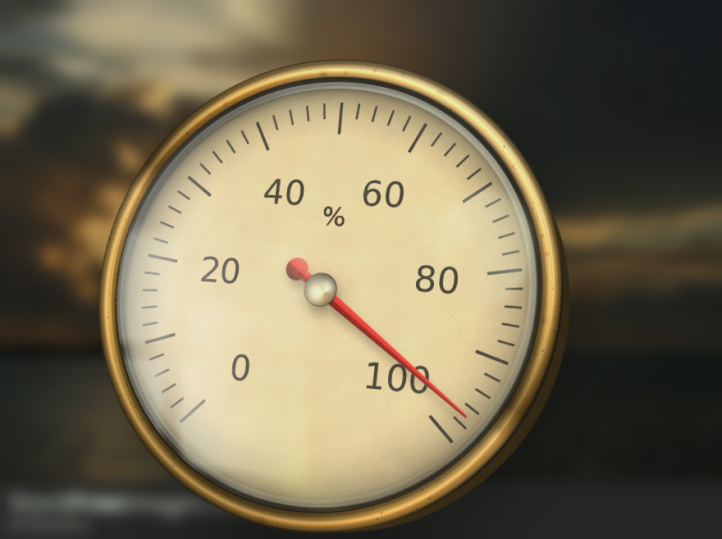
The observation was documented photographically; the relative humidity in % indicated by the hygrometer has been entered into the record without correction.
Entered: 97 %
